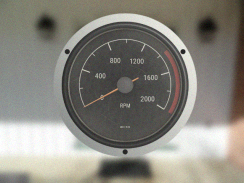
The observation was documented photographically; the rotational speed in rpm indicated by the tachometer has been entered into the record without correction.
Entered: 0 rpm
